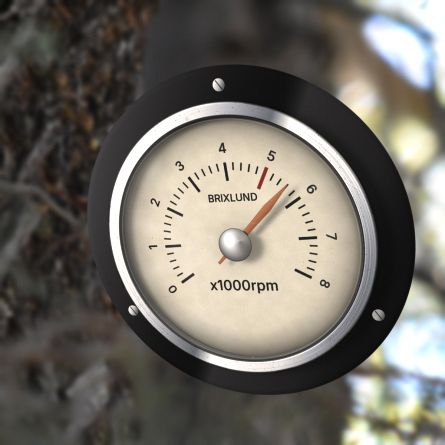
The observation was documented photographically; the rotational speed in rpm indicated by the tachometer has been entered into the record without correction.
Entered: 5600 rpm
